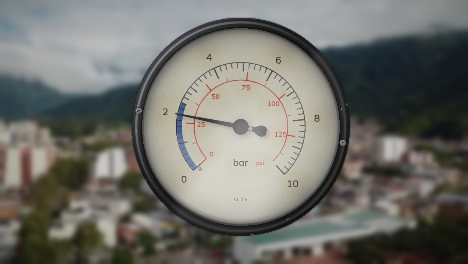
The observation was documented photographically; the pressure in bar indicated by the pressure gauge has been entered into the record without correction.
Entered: 2 bar
